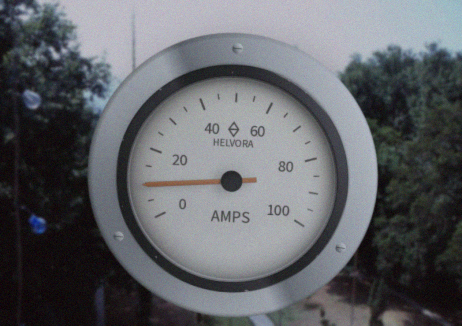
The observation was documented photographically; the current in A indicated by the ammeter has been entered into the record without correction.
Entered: 10 A
